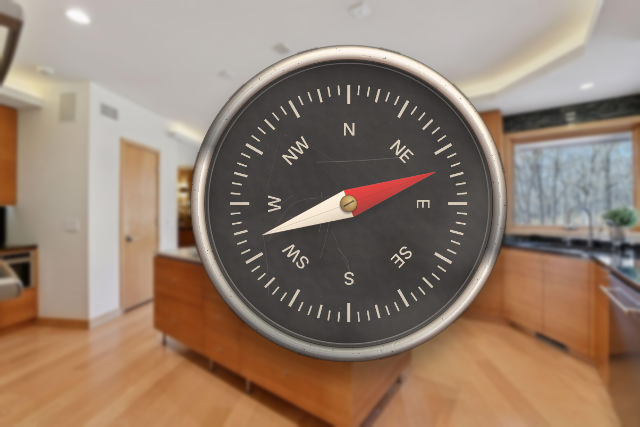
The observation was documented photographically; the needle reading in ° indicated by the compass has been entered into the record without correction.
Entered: 70 °
